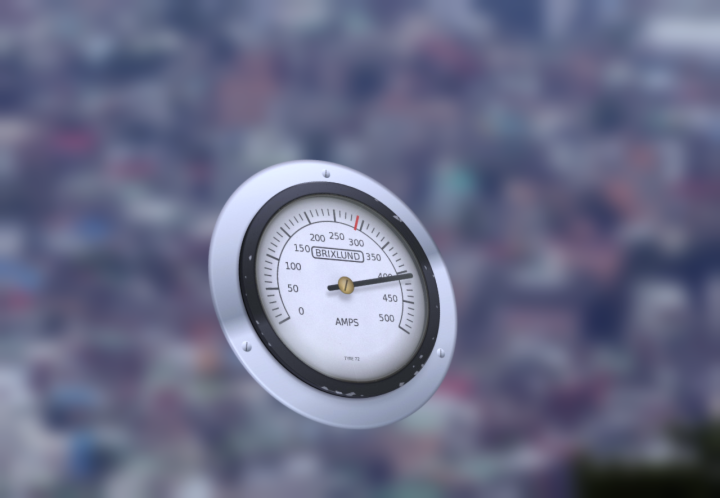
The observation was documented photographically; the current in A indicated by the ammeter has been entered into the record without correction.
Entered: 410 A
